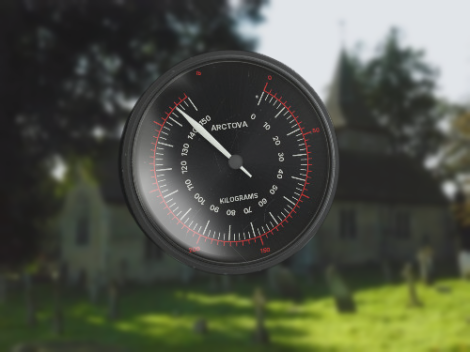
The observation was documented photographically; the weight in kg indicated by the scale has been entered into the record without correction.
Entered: 144 kg
